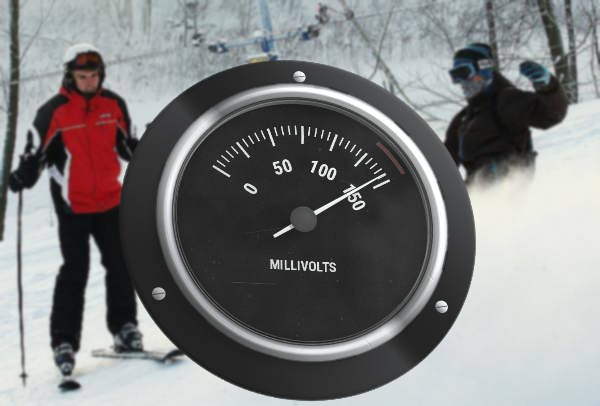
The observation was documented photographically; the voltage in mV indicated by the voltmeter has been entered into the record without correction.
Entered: 145 mV
